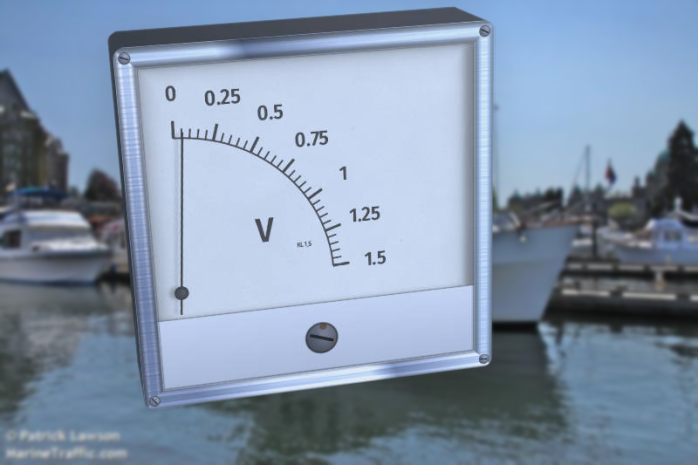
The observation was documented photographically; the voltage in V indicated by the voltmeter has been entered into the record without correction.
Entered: 0.05 V
